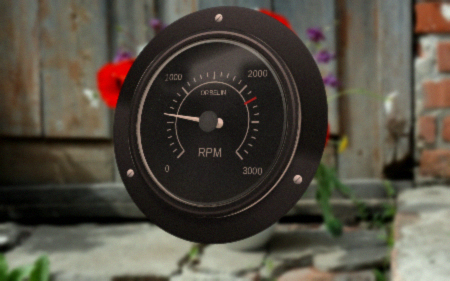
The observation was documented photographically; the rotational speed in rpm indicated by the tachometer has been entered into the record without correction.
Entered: 600 rpm
